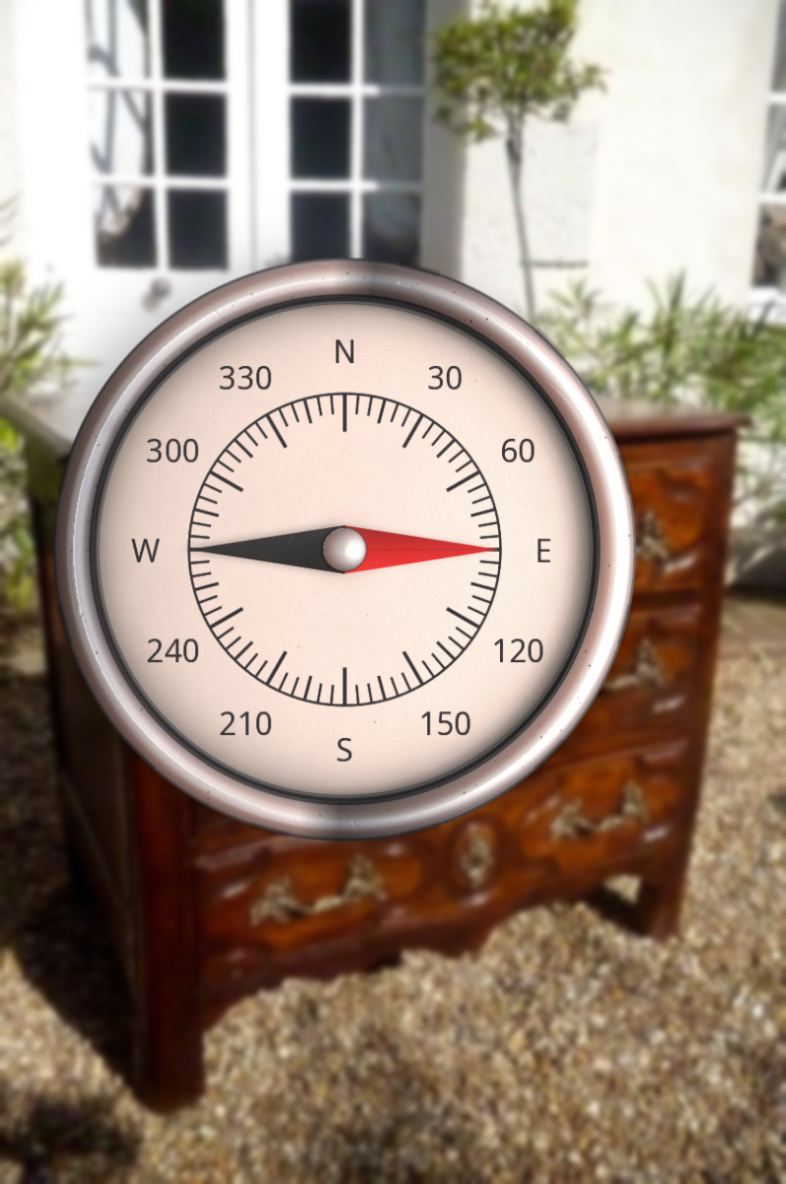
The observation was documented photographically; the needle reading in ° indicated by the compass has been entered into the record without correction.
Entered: 90 °
